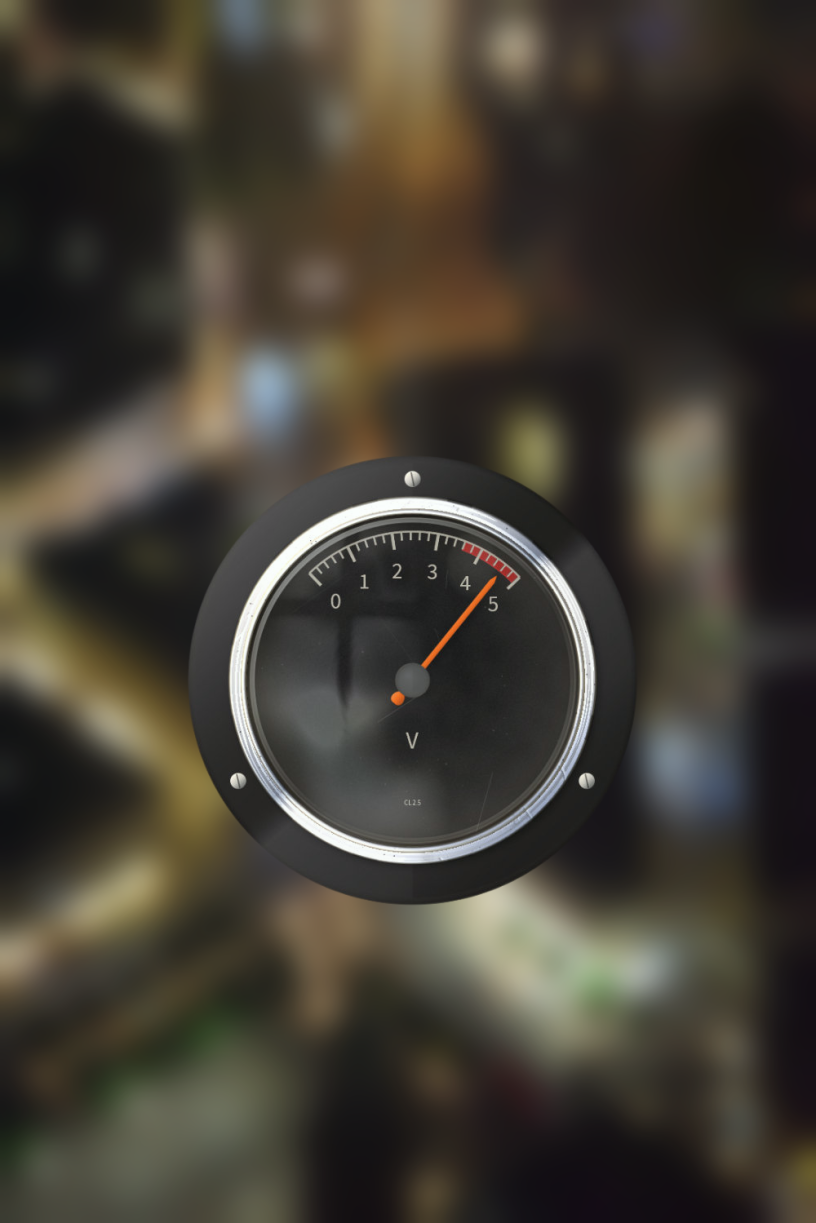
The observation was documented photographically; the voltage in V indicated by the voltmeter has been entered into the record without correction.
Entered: 4.6 V
